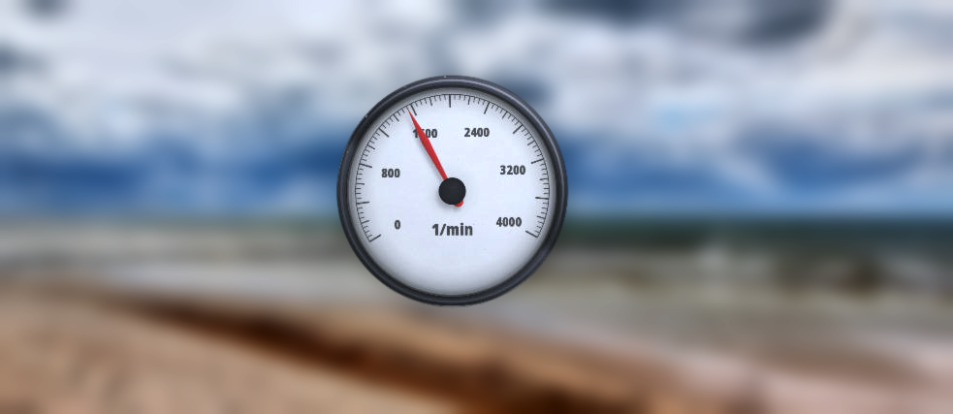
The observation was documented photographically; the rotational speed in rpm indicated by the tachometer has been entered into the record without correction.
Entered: 1550 rpm
